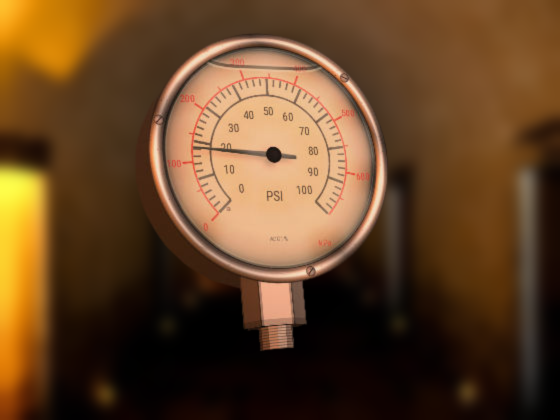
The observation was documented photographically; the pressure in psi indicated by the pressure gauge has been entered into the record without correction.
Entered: 18 psi
